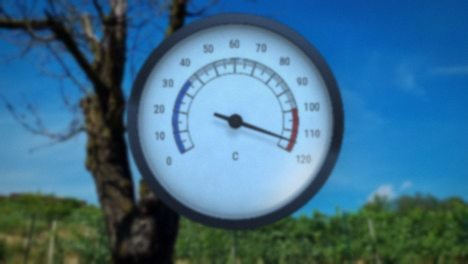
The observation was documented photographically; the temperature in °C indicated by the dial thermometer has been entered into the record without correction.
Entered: 115 °C
